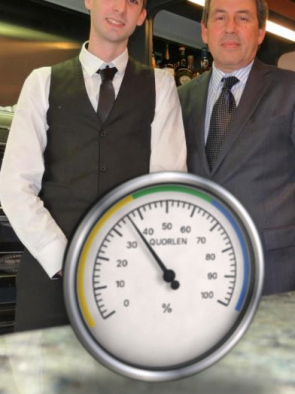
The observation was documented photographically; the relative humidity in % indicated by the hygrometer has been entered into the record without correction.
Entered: 36 %
